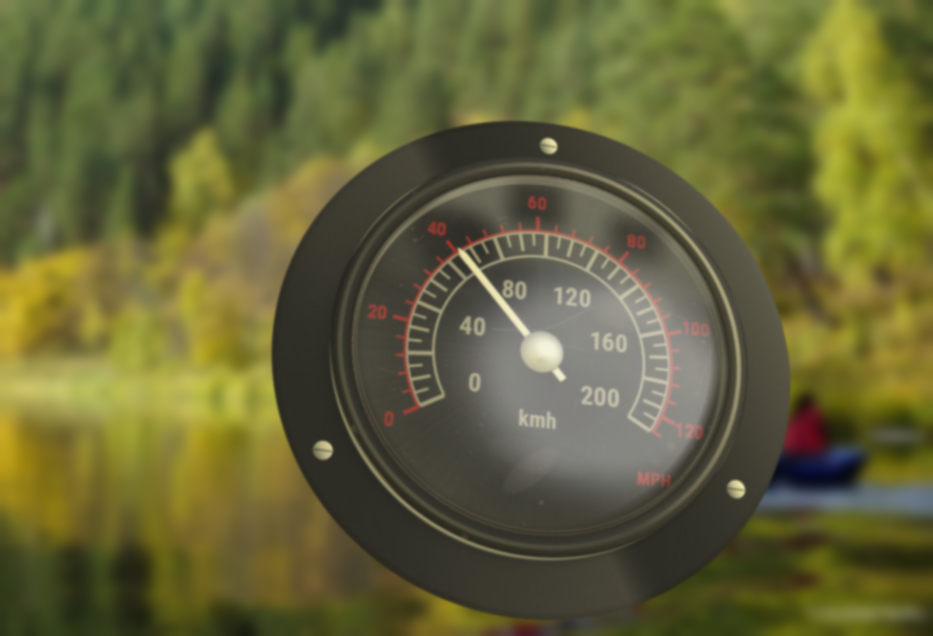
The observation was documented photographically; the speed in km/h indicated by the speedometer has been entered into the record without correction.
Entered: 65 km/h
